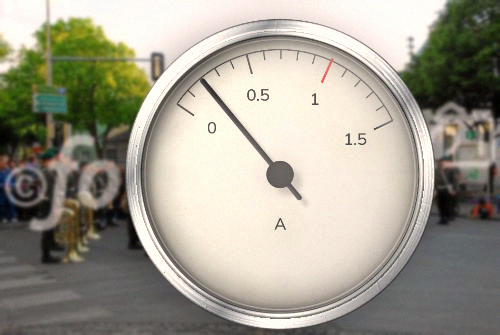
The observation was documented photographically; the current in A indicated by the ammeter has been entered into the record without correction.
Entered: 0.2 A
